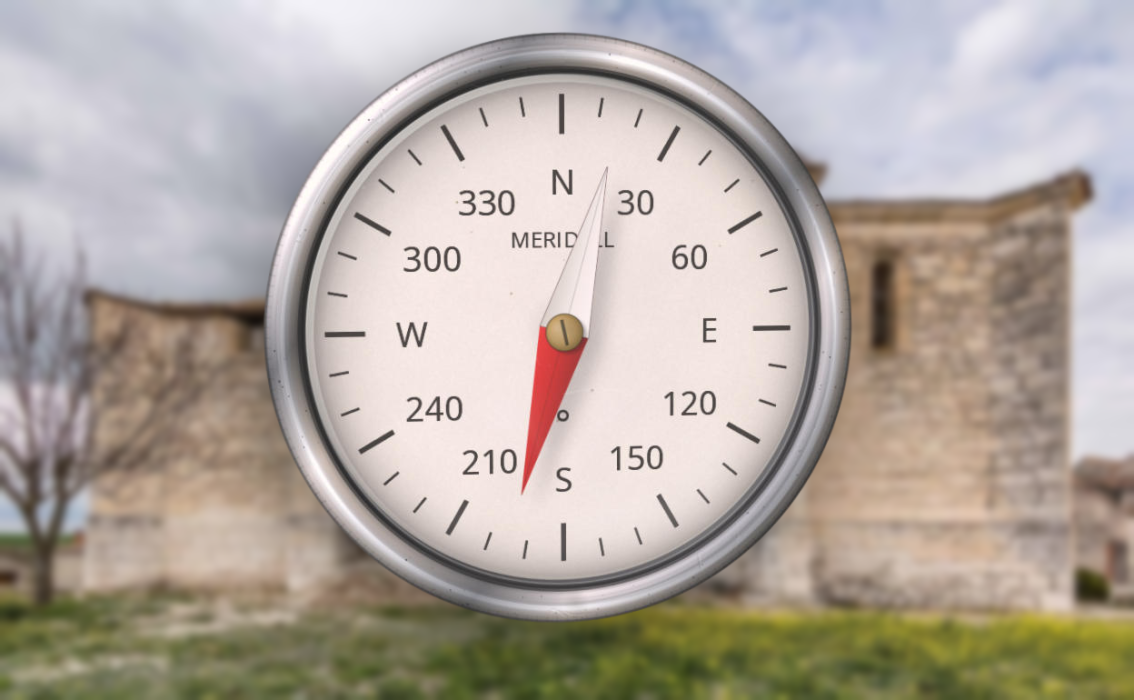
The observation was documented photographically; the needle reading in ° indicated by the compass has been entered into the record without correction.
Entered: 195 °
